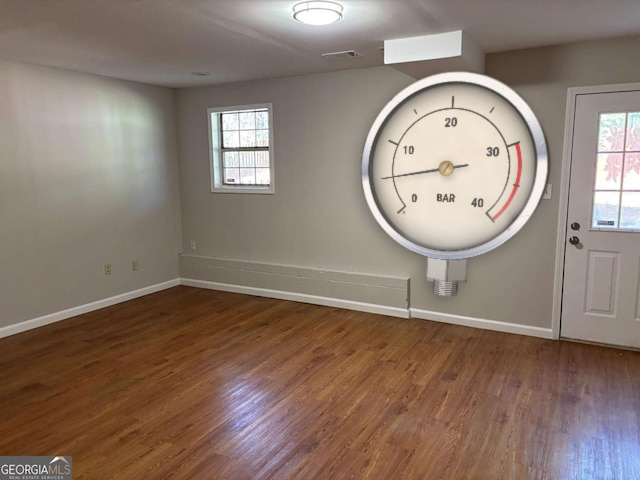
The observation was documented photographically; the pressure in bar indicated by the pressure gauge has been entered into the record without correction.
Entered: 5 bar
